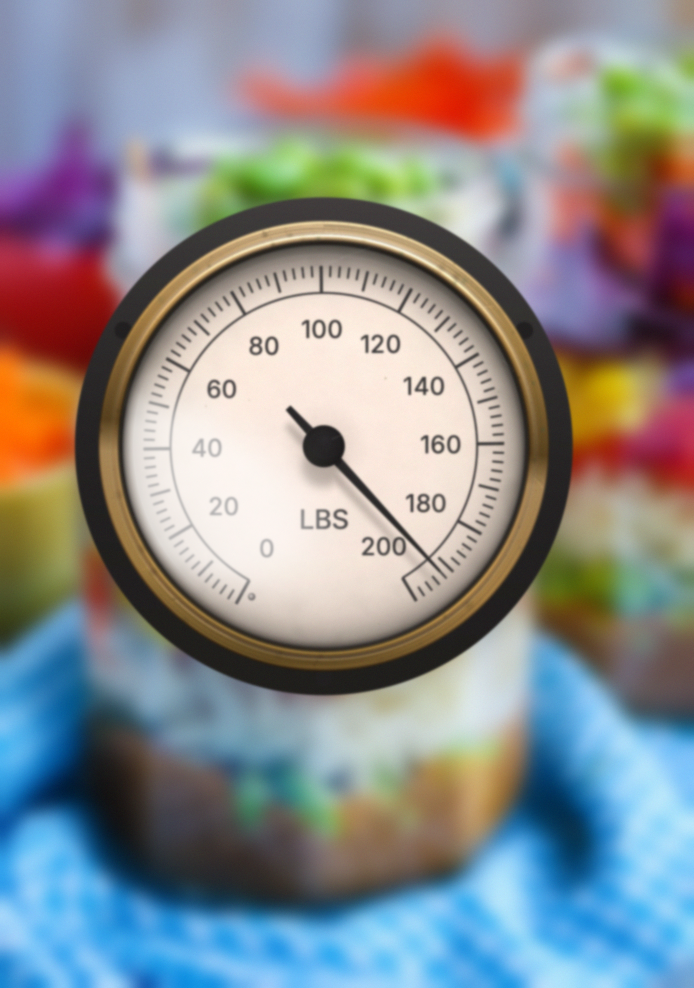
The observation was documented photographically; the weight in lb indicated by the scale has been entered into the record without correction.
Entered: 192 lb
